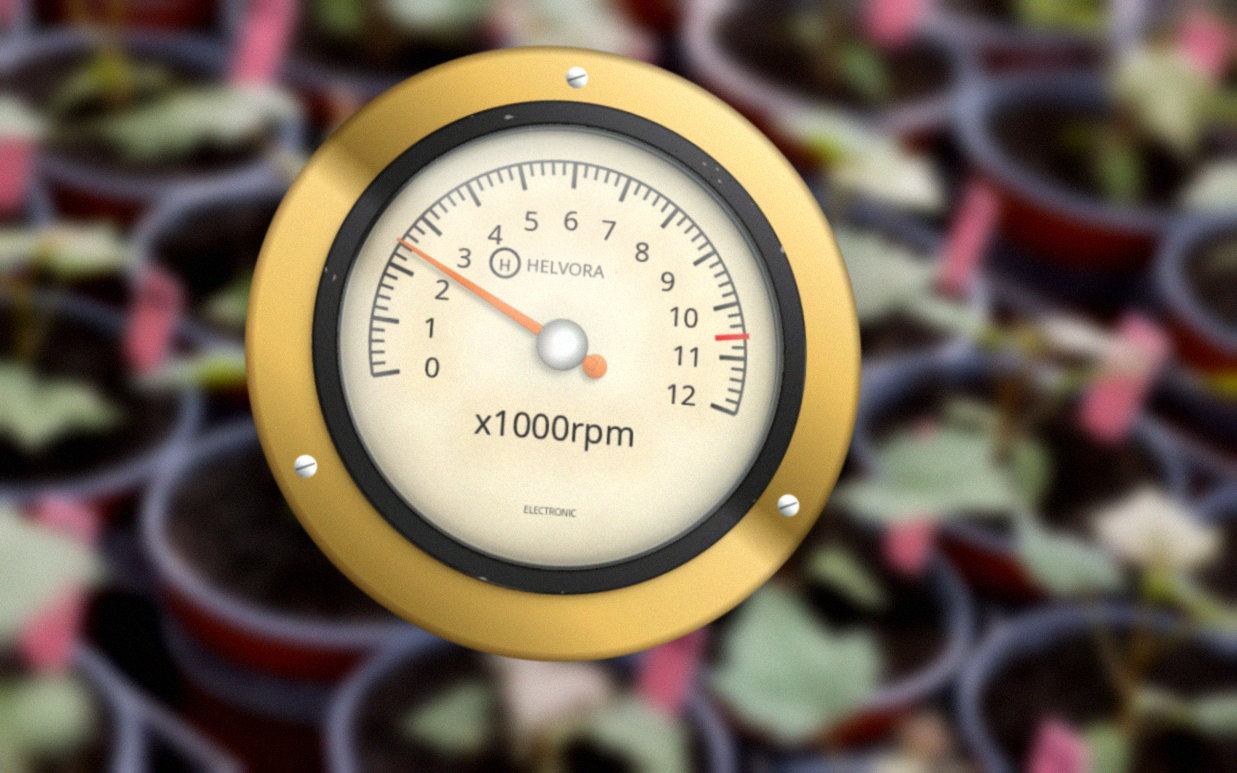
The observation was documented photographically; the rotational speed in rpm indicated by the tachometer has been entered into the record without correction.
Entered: 2400 rpm
